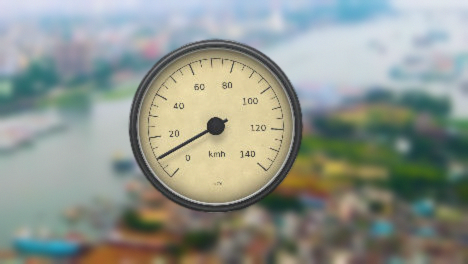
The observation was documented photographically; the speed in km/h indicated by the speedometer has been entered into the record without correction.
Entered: 10 km/h
